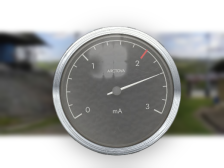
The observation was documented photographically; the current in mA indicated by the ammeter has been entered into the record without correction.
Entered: 2.4 mA
